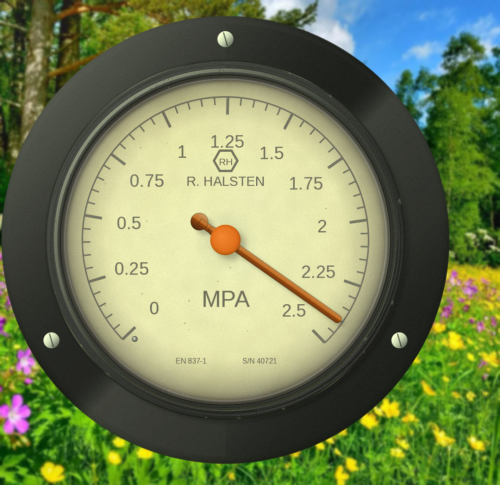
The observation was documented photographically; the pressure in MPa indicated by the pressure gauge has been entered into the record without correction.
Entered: 2.4 MPa
